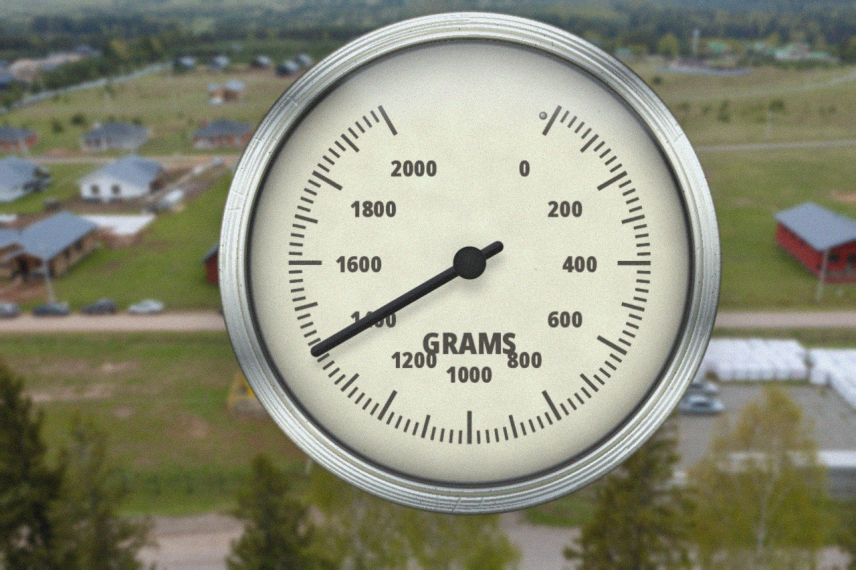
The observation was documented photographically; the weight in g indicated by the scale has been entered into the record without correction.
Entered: 1400 g
